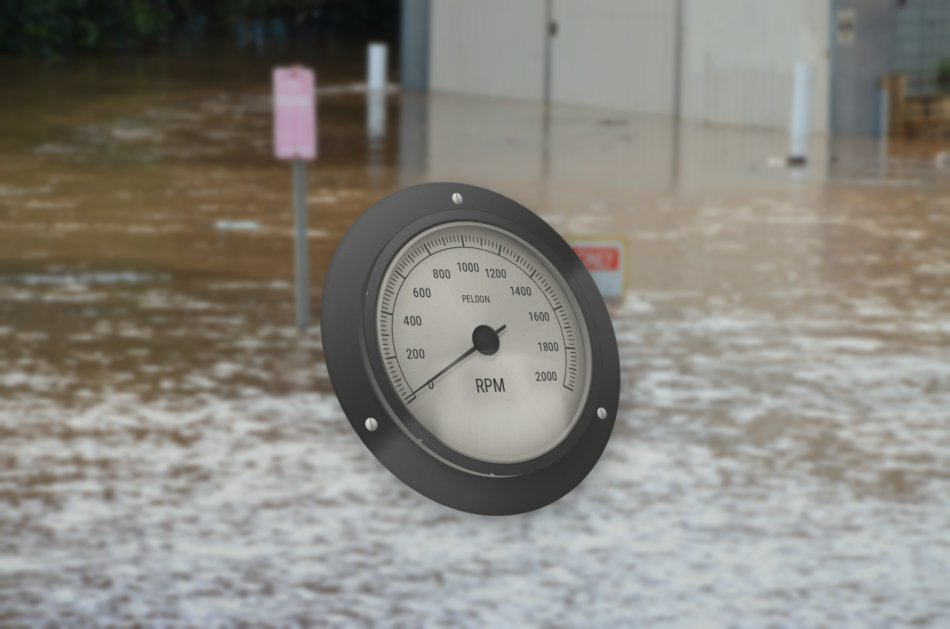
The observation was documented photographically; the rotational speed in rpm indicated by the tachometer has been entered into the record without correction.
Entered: 20 rpm
